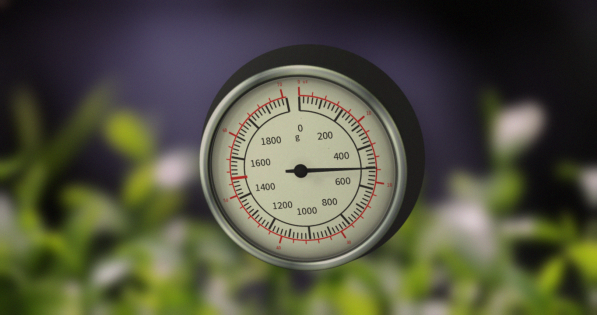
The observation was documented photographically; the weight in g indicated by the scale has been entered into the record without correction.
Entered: 500 g
